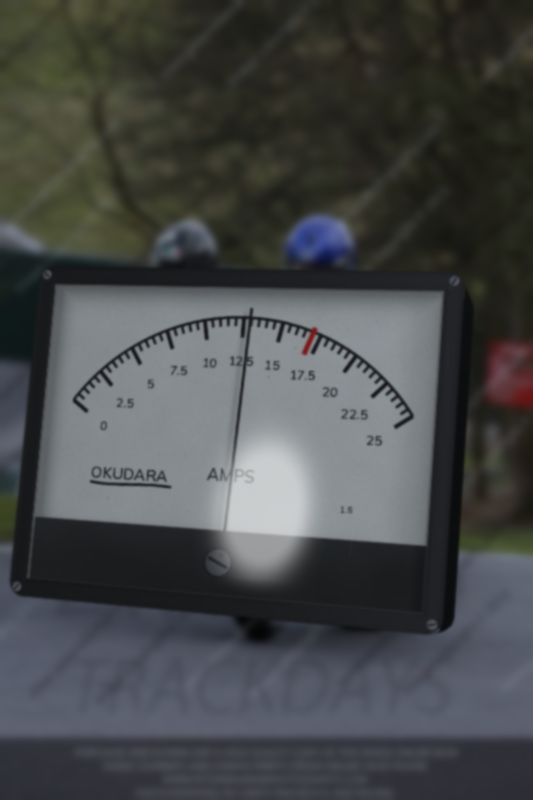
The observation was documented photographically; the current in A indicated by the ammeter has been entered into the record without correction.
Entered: 13 A
